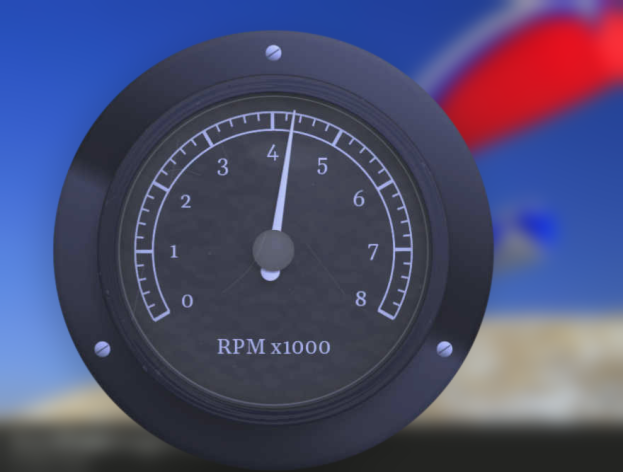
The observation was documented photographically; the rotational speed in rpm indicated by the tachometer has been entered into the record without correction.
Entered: 4300 rpm
